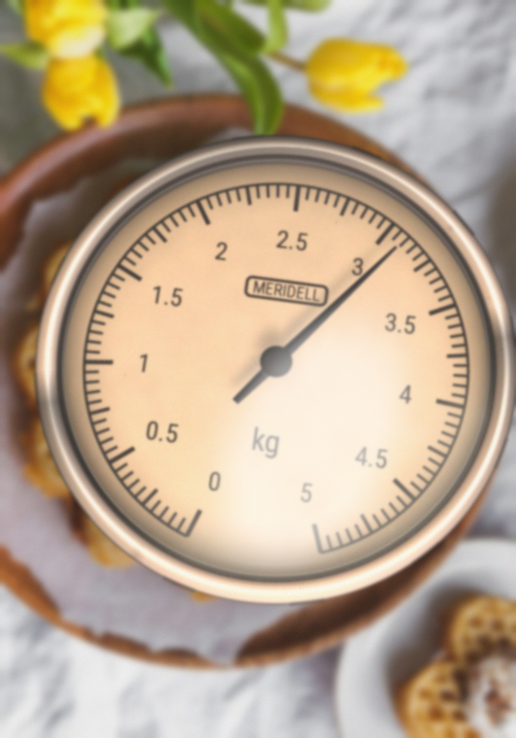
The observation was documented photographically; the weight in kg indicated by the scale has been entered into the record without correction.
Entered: 3.1 kg
